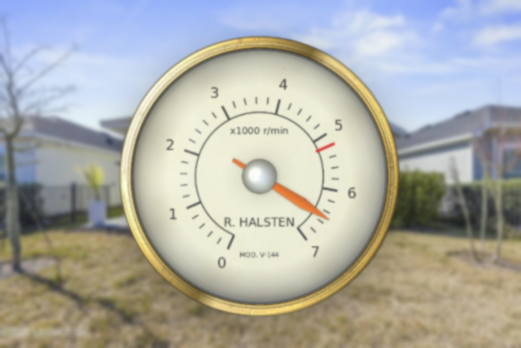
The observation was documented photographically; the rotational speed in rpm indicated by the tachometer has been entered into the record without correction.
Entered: 6500 rpm
